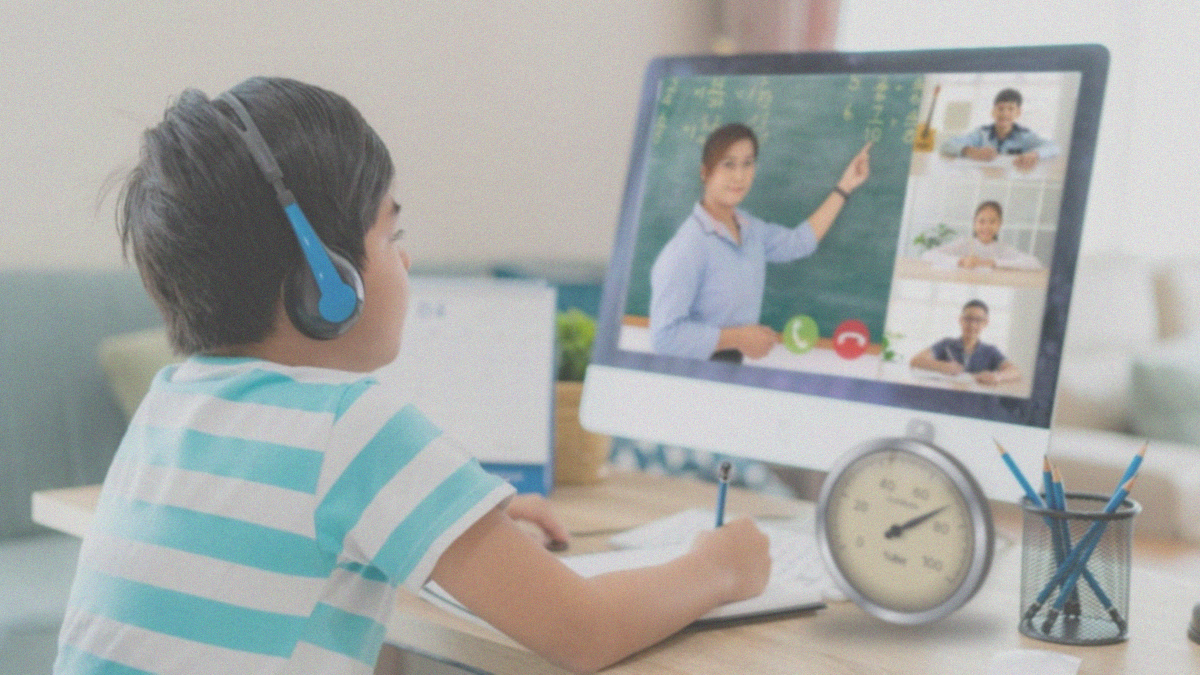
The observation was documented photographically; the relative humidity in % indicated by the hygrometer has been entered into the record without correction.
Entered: 72 %
